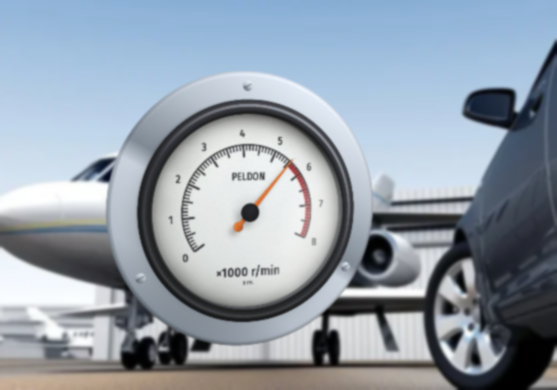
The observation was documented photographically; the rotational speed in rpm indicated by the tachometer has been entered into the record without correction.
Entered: 5500 rpm
